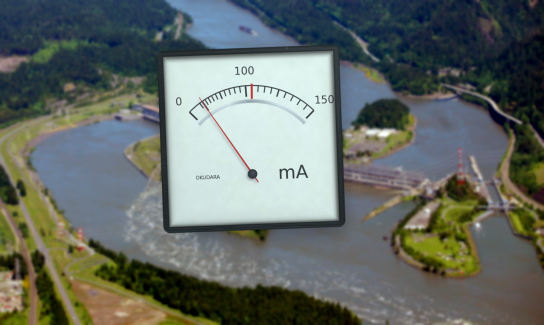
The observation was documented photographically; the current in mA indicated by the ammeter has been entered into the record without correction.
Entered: 50 mA
